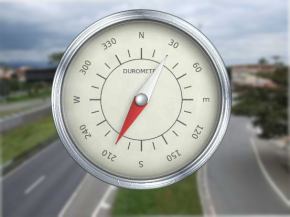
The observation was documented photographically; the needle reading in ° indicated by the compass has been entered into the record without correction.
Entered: 210 °
